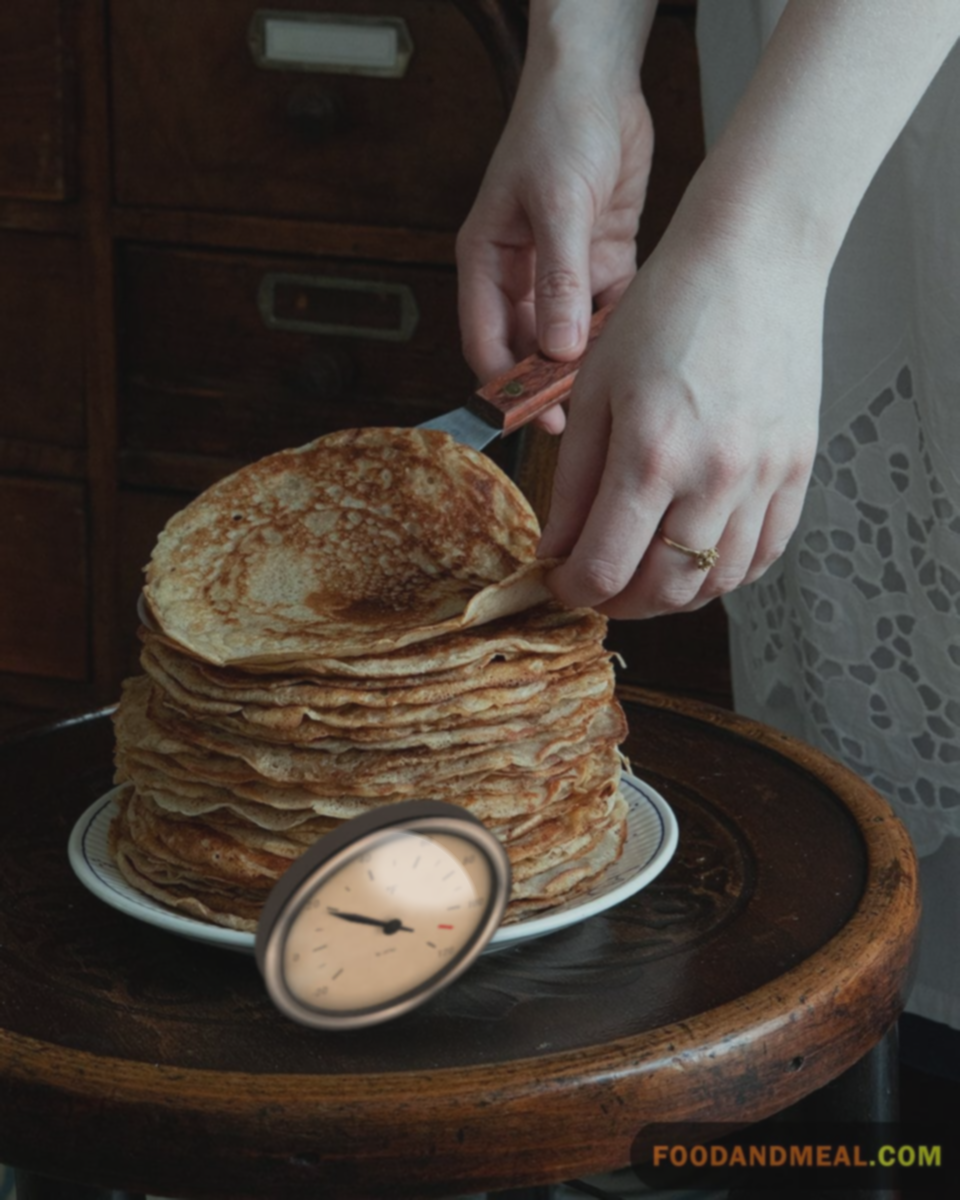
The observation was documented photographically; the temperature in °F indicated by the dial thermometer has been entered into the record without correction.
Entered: 20 °F
